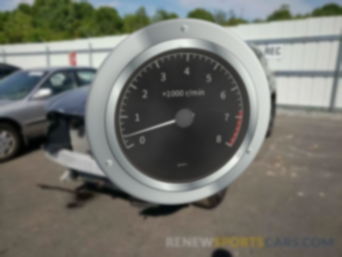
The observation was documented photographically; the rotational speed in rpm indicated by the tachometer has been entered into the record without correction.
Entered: 400 rpm
